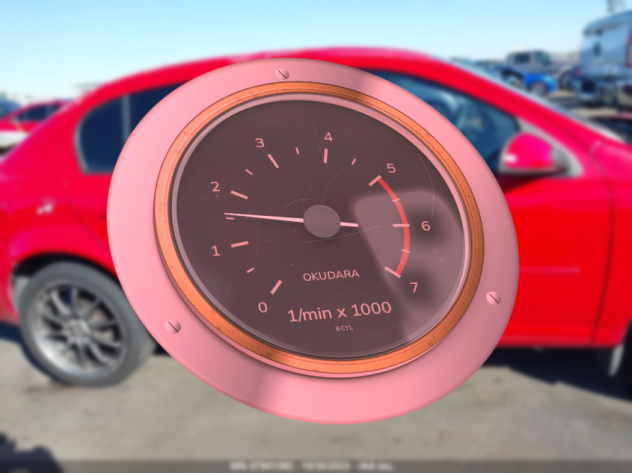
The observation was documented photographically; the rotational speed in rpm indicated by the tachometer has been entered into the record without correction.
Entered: 1500 rpm
